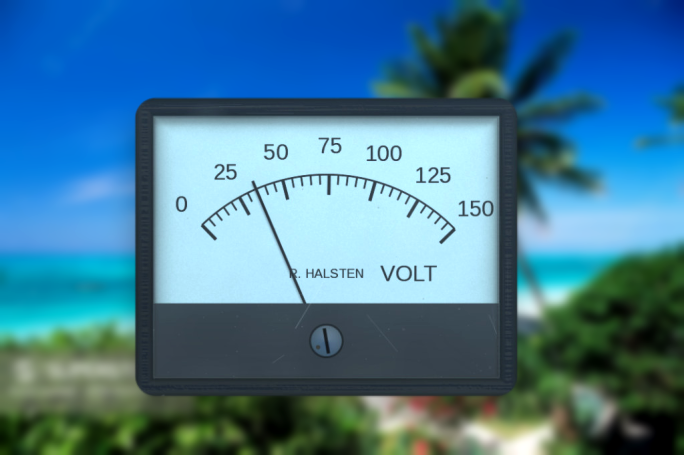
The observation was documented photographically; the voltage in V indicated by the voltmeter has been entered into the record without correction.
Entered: 35 V
